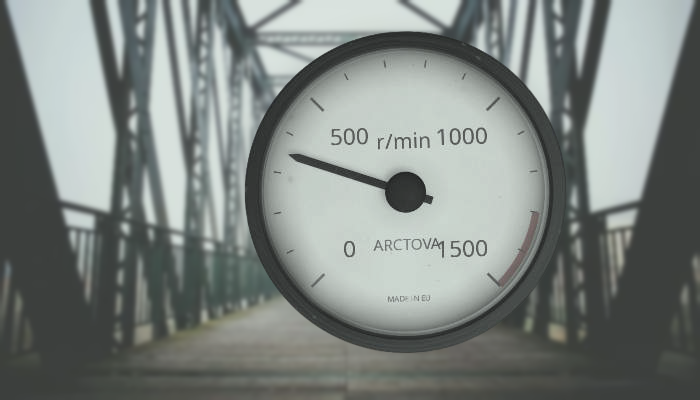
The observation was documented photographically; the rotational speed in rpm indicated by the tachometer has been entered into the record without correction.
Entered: 350 rpm
